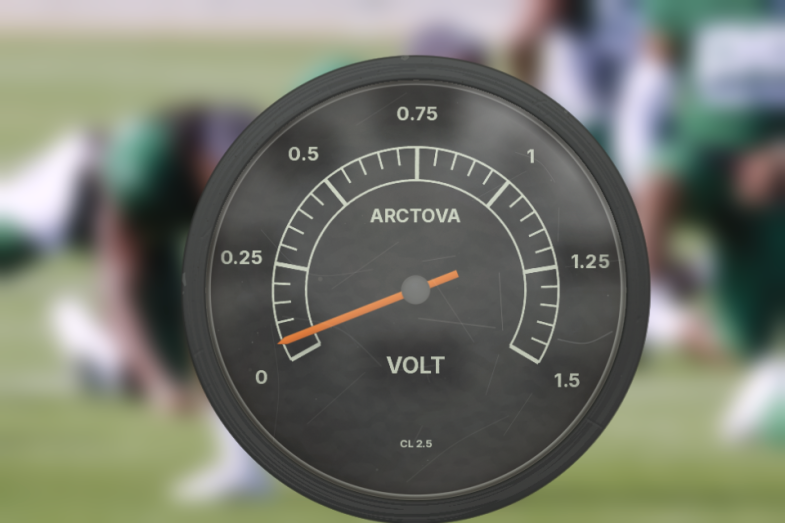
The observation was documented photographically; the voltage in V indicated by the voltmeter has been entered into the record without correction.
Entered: 0.05 V
